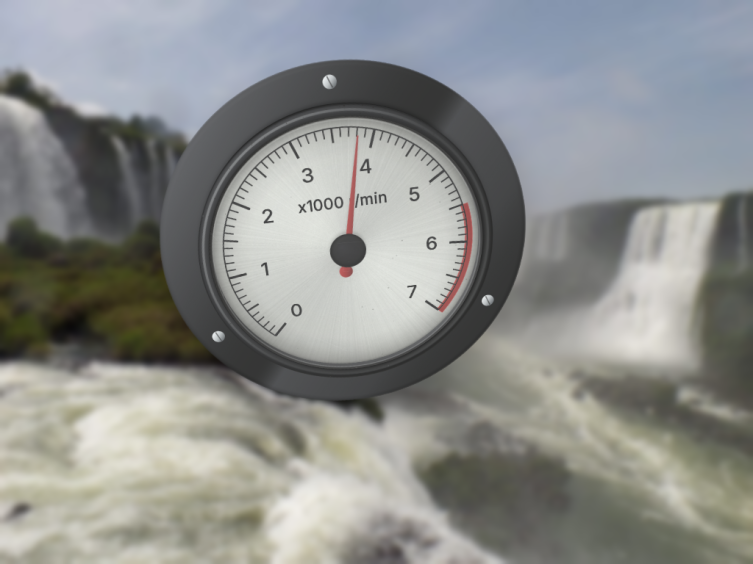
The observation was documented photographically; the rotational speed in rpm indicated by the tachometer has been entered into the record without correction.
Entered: 3800 rpm
